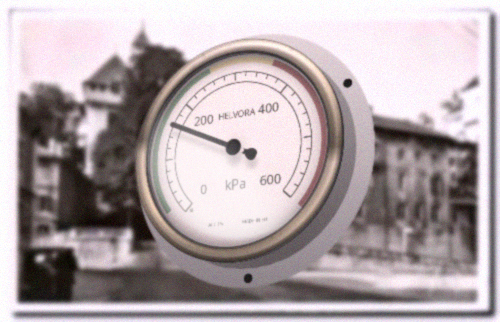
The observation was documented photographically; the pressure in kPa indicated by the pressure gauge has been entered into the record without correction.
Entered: 160 kPa
